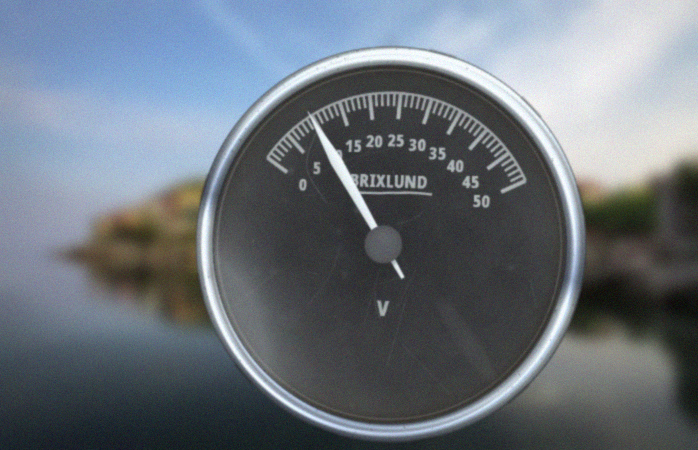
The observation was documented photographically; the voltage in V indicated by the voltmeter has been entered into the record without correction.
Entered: 10 V
